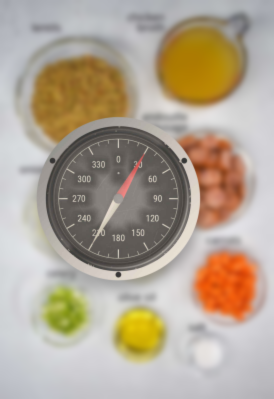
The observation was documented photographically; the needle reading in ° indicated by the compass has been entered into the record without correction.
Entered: 30 °
